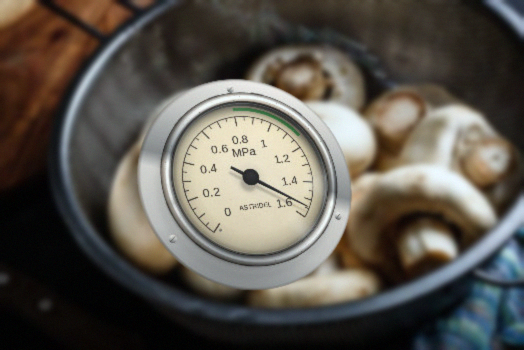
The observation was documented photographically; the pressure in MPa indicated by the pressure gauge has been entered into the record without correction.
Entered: 1.55 MPa
